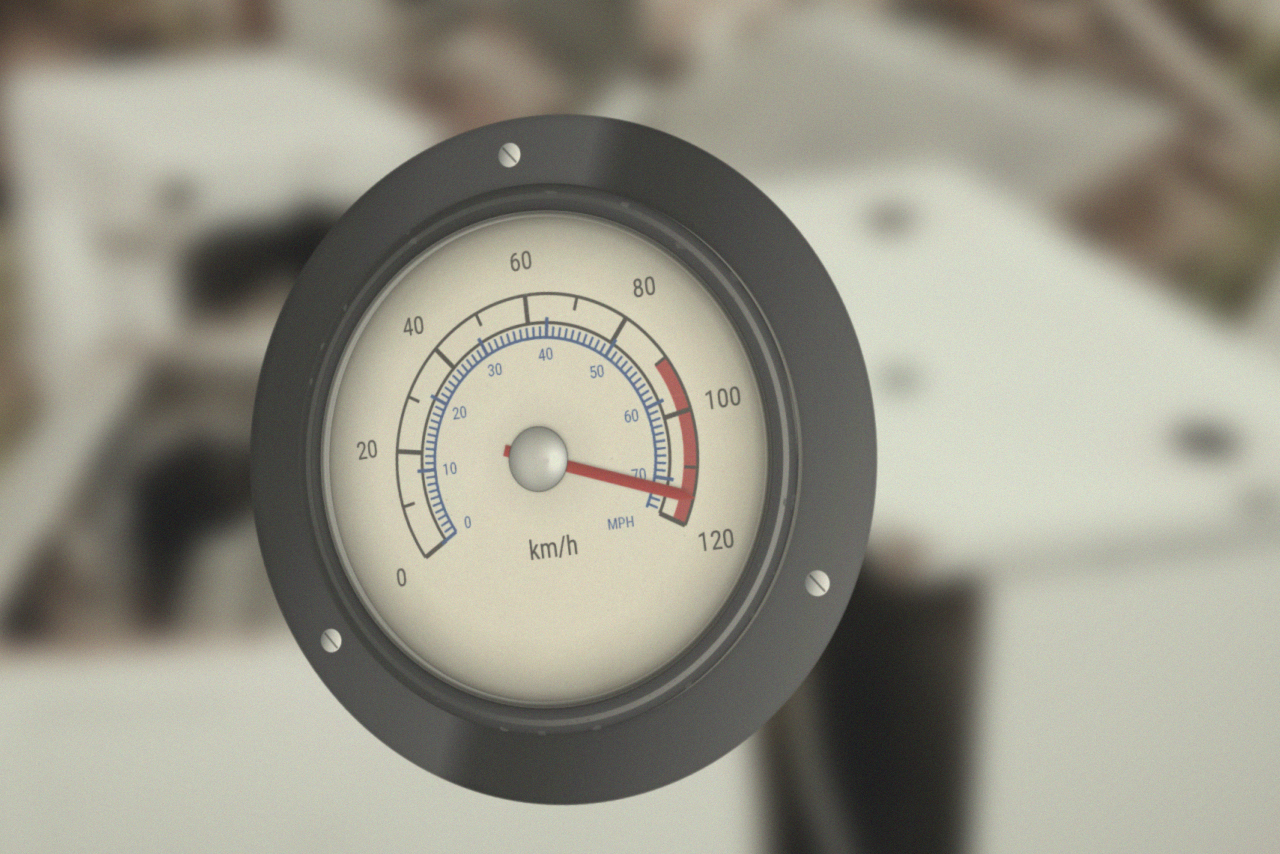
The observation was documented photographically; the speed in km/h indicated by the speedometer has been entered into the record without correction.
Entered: 115 km/h
